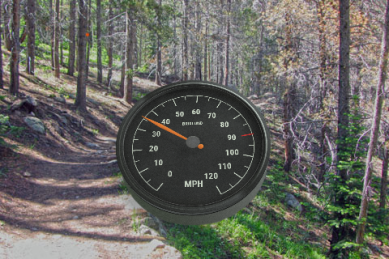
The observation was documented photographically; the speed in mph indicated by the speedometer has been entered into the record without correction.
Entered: 35 mph
